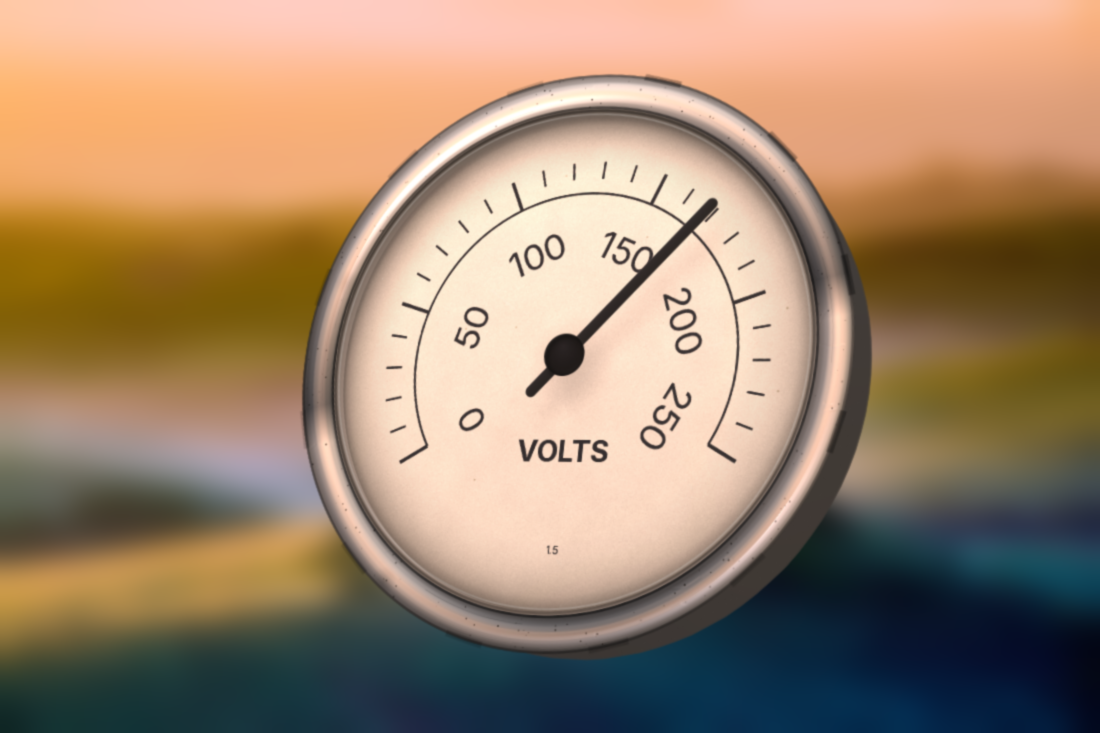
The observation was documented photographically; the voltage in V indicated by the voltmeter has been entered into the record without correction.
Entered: 170 V
